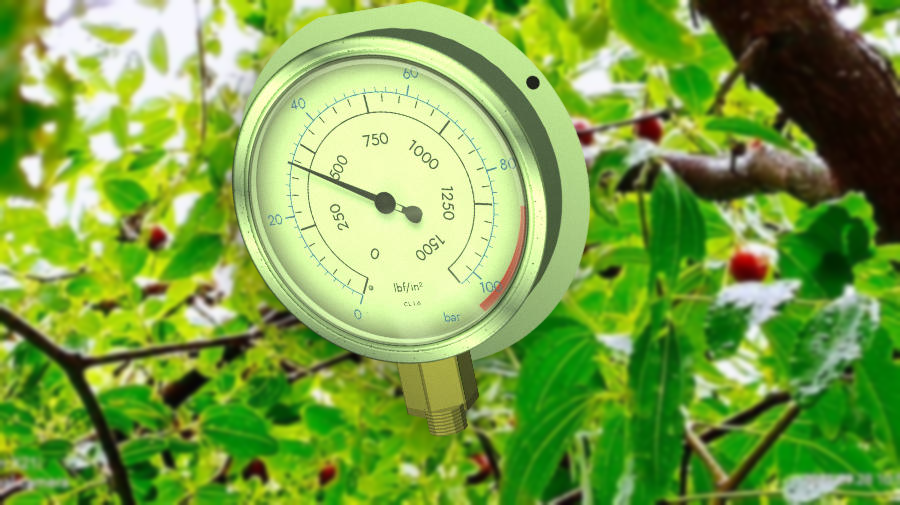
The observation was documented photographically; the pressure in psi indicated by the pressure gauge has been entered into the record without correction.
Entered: 450 psi
